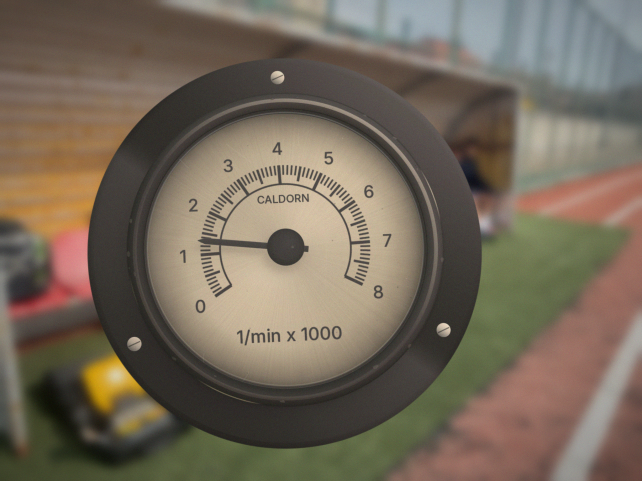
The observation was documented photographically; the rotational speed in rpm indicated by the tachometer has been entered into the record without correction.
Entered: 1300 rpm
